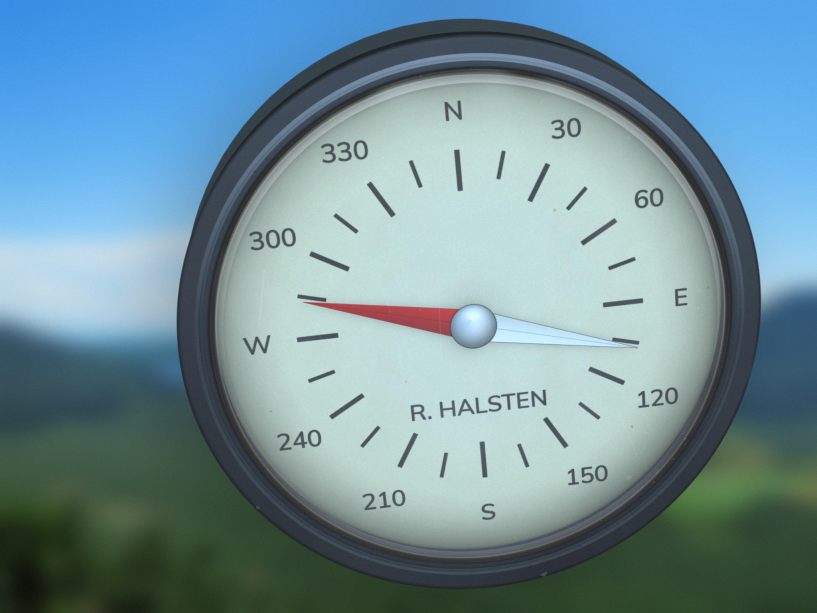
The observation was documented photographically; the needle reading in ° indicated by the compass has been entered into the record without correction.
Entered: 285 °
